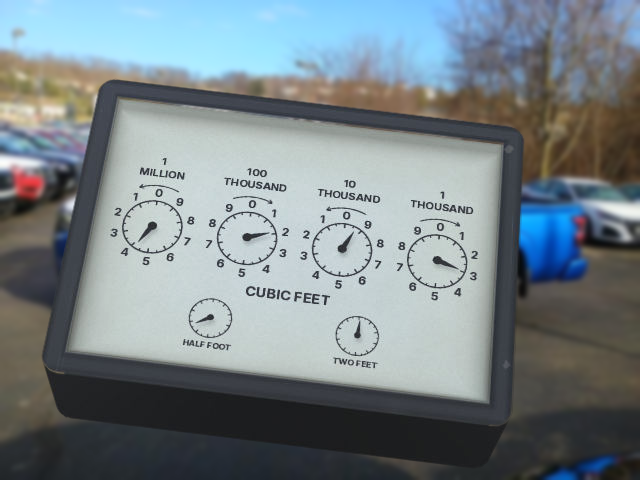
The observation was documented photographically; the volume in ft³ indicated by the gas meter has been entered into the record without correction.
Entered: 419300 ft³
